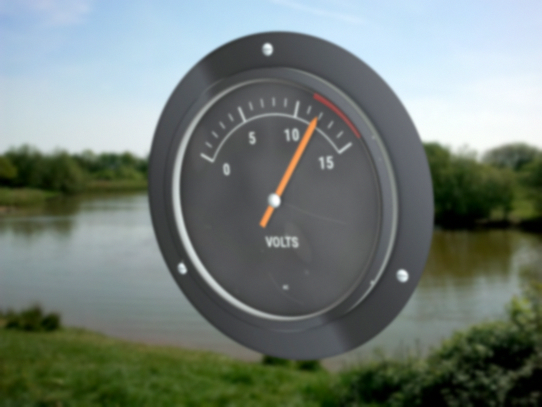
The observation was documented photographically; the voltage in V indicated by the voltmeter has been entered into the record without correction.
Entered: 12 V
